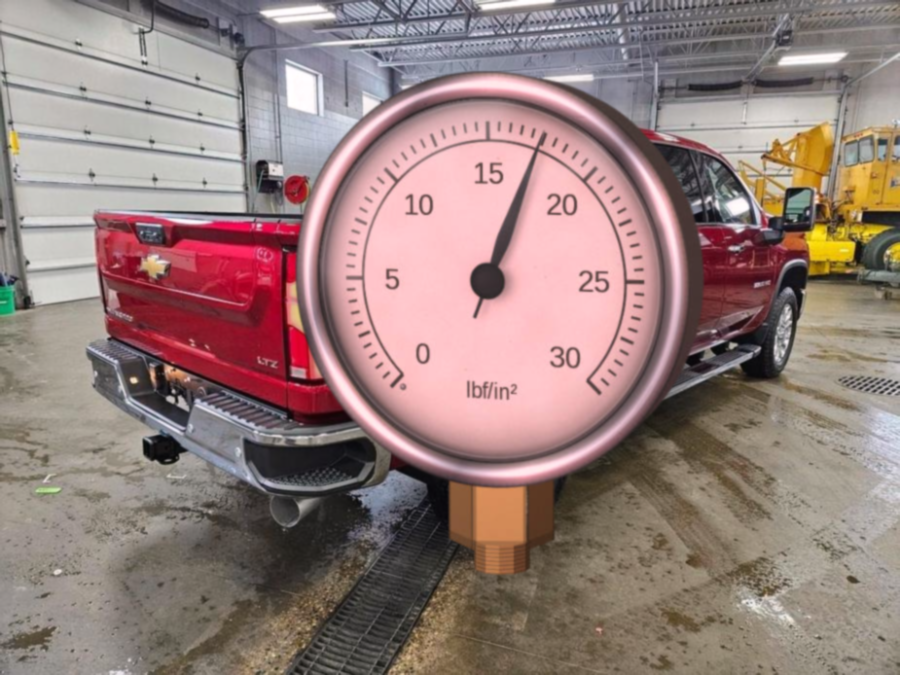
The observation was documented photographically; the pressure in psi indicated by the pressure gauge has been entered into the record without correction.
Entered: 17.5 psi
